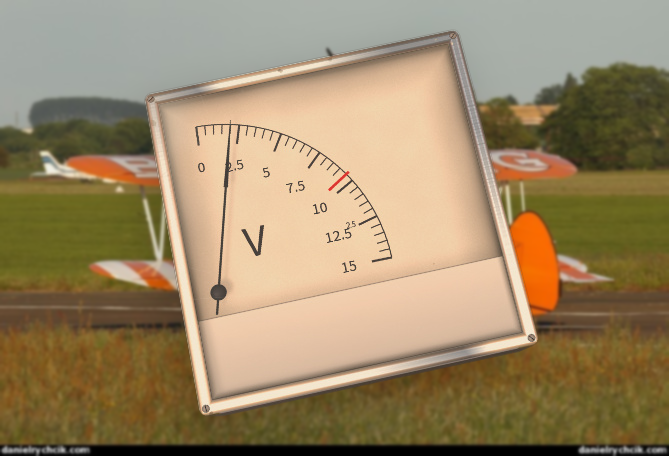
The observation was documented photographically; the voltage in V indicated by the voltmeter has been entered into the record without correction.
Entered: 2 V
